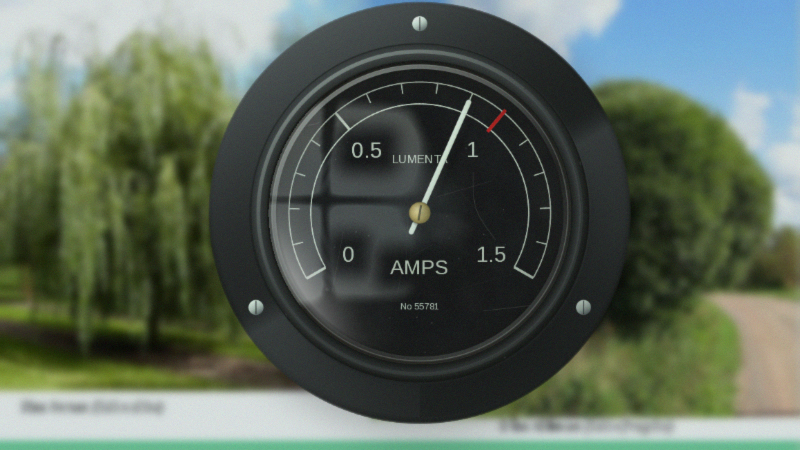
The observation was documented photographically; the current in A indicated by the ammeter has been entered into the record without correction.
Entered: 0.9 A
